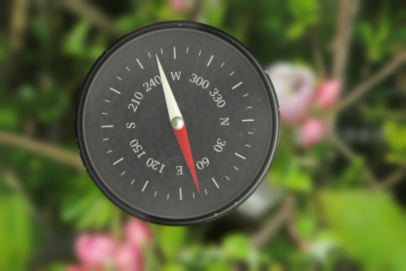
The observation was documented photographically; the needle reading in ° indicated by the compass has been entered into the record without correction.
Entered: 75 °
